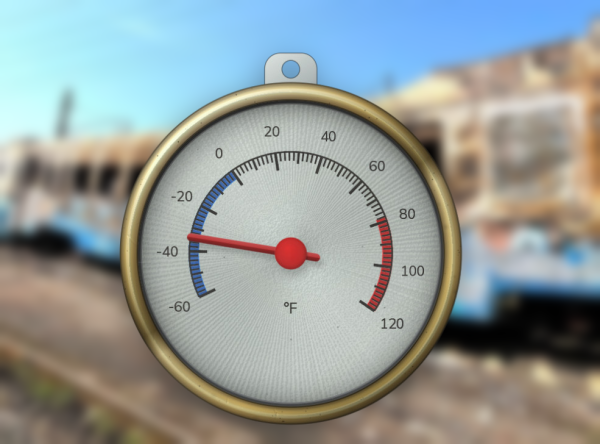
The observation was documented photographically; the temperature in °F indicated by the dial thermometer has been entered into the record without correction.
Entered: -34 °F
